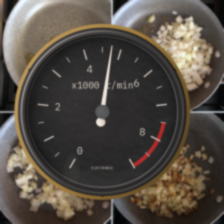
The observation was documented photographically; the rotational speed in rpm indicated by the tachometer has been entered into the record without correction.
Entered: 4750 rpm
